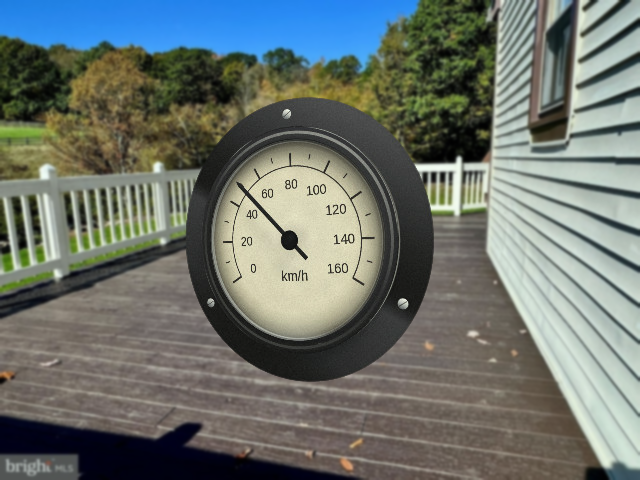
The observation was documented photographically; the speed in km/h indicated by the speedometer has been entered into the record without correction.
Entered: 50 km/h
